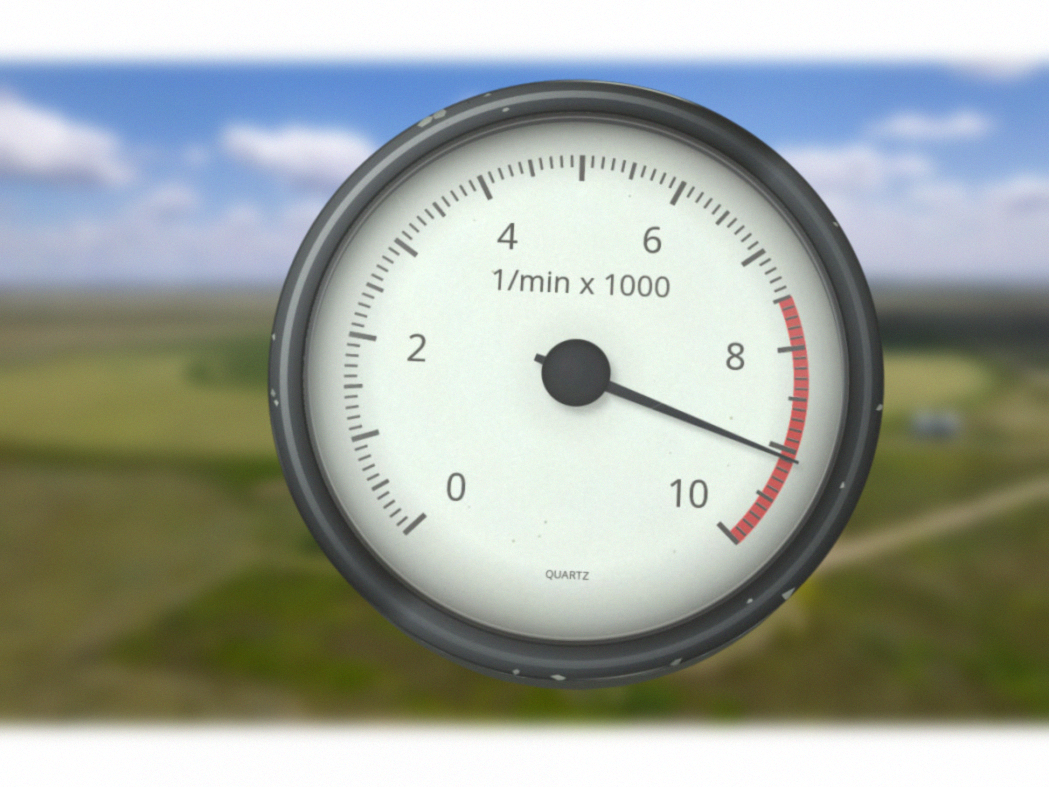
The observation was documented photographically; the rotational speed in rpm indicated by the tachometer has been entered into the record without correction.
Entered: 9100 rpm
